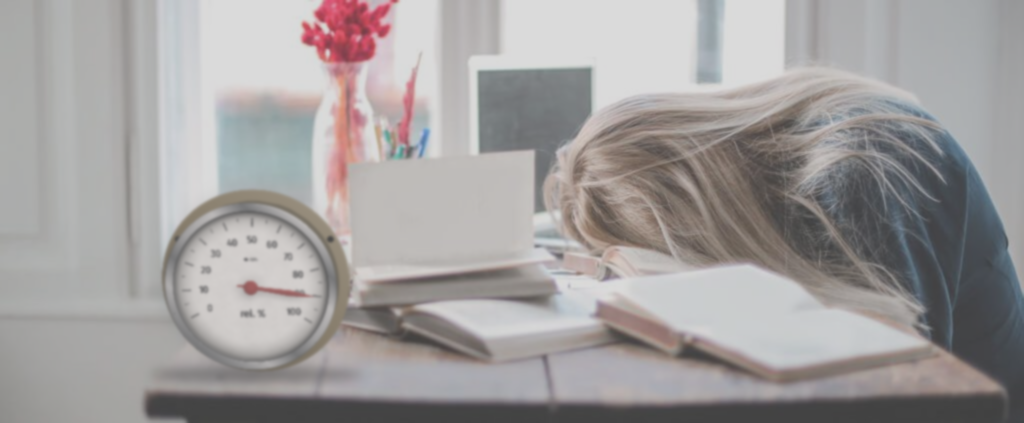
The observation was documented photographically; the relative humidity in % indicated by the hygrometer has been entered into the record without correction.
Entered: 90 %
